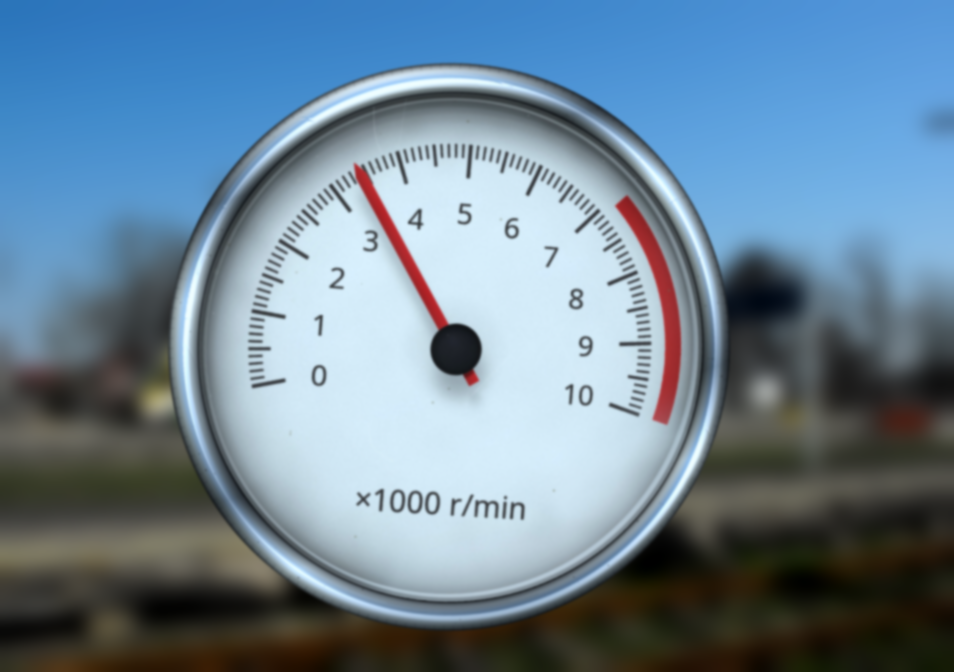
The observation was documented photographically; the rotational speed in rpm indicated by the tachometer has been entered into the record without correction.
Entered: 3400 rpm
